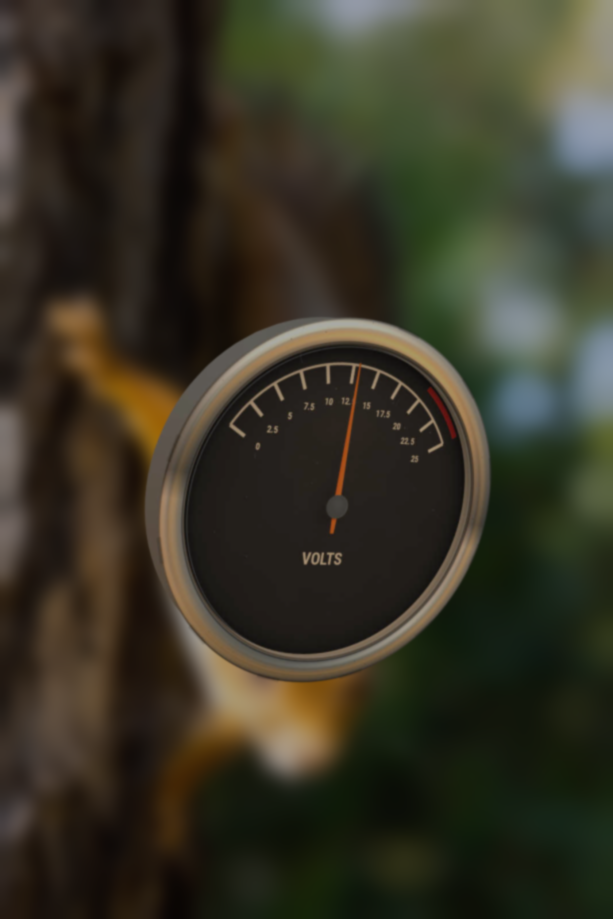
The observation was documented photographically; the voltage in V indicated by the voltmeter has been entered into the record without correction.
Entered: 12.5 V
